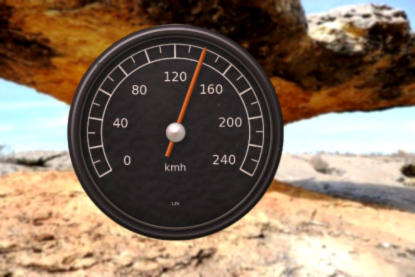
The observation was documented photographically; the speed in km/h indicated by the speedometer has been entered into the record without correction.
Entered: 140 km/h
